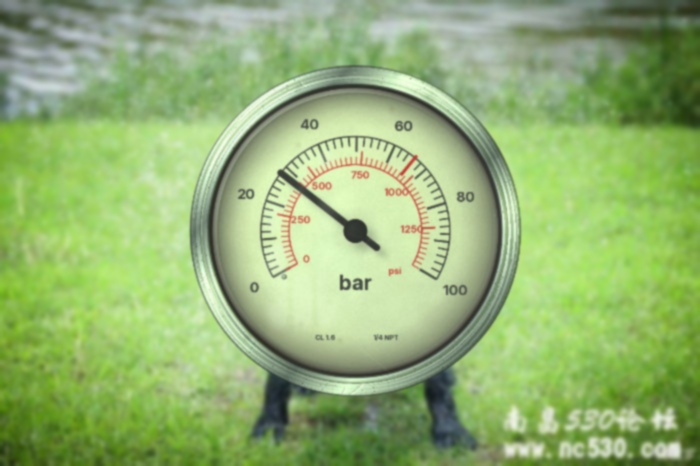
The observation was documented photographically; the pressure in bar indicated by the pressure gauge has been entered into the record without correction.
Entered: 28 bar
